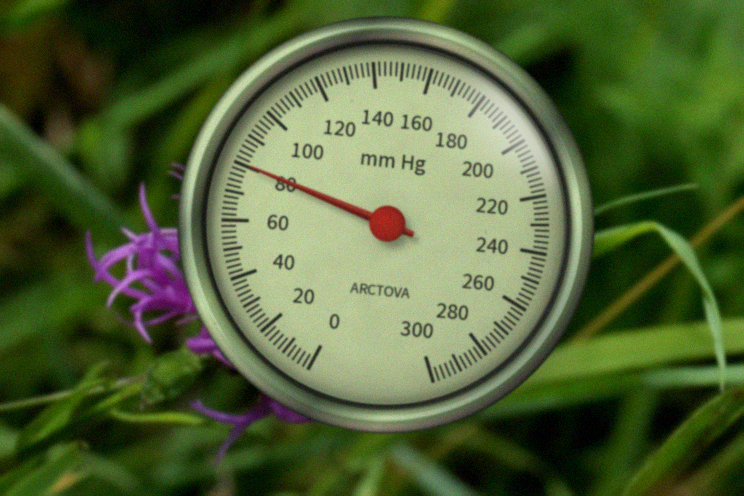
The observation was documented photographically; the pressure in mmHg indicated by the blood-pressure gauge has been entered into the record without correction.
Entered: 80 mmHg
